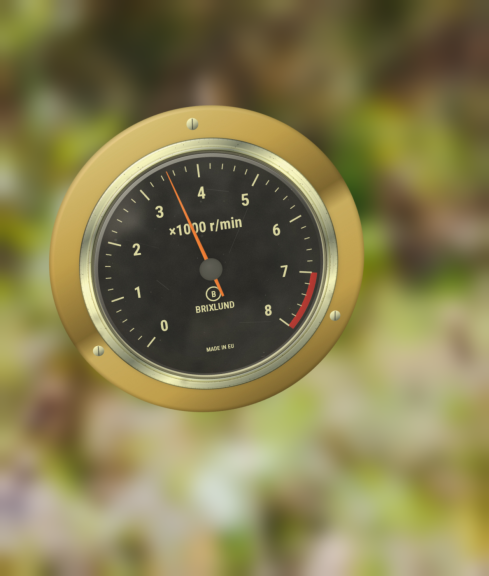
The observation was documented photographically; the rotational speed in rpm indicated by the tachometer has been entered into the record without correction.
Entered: 3500 rpm
